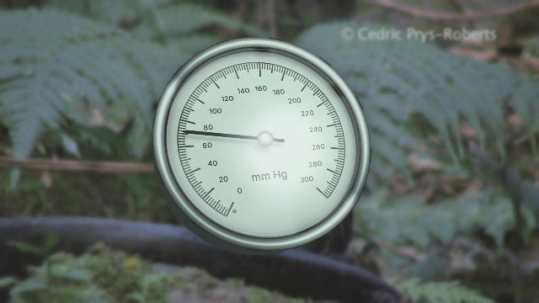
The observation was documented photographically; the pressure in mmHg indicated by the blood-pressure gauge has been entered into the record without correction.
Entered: 70 mmHg
